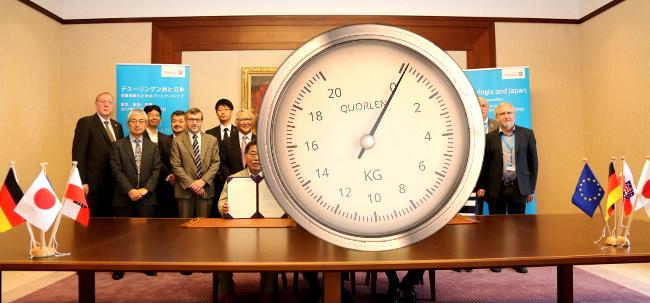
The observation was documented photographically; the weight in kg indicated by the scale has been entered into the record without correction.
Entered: 0.2 kg
